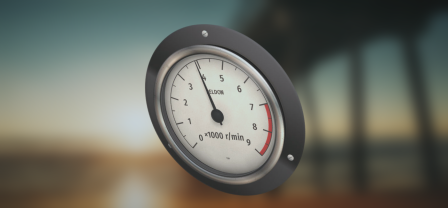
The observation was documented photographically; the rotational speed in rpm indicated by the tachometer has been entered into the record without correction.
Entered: 4000 rpm
